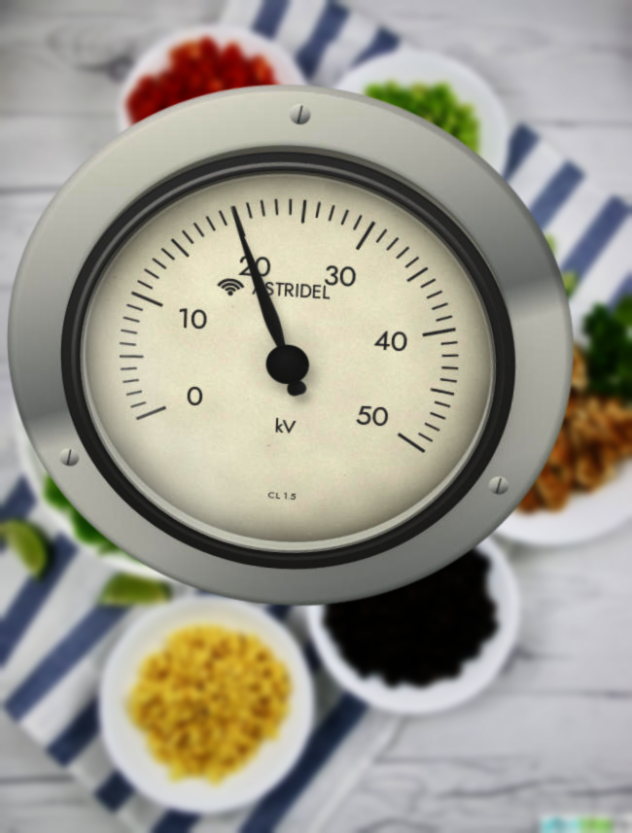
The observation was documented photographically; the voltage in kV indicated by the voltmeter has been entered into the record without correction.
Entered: 20 kV
